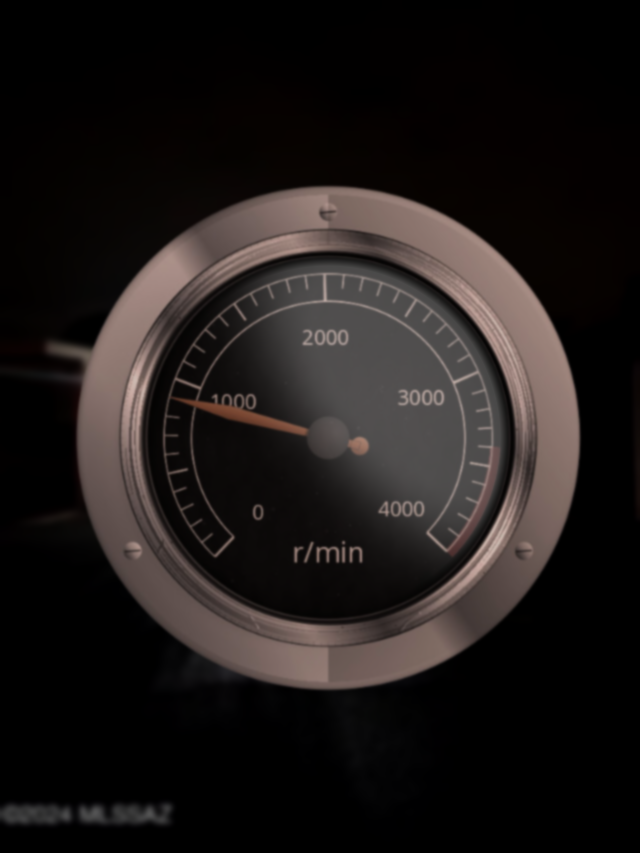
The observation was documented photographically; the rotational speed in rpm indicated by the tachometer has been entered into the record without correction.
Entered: 900 rpm
